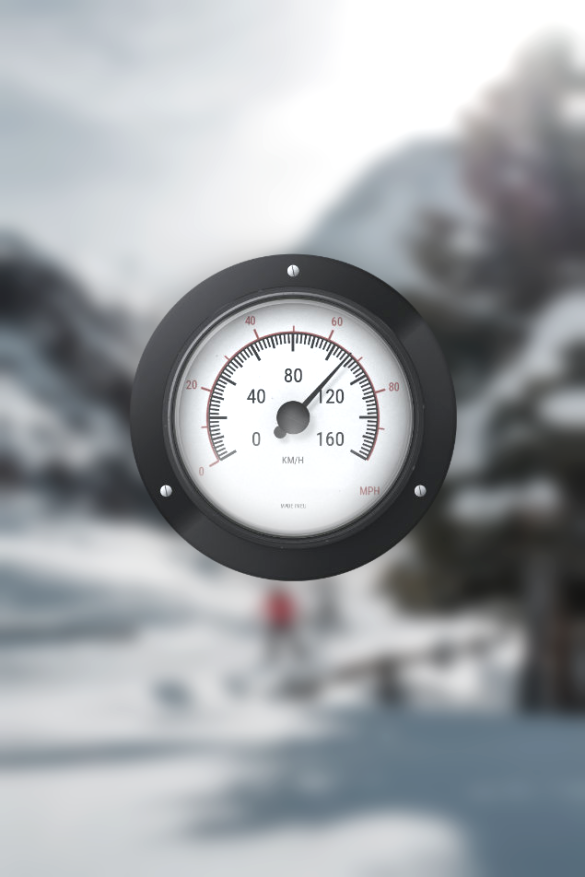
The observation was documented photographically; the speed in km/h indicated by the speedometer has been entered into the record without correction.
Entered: 108 km/h
